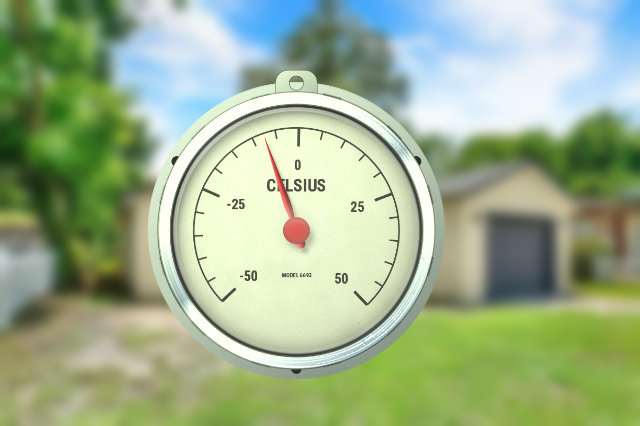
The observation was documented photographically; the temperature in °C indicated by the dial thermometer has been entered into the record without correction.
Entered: -7.5 °C
